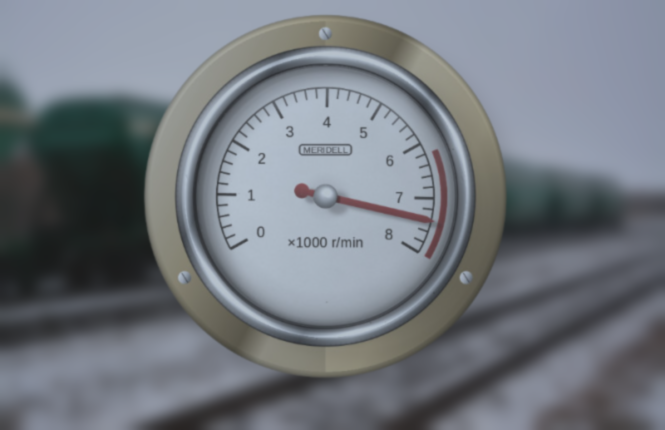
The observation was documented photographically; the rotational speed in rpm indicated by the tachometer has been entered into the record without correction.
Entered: 7400 rpm
